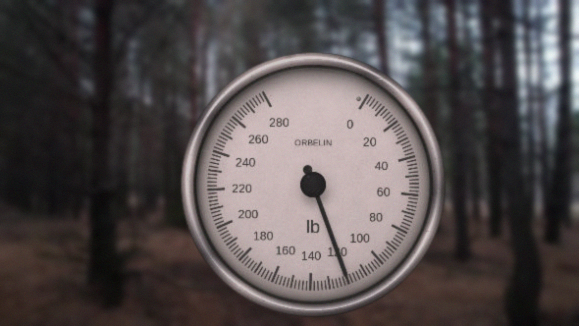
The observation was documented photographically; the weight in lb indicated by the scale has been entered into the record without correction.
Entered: 120 lb
